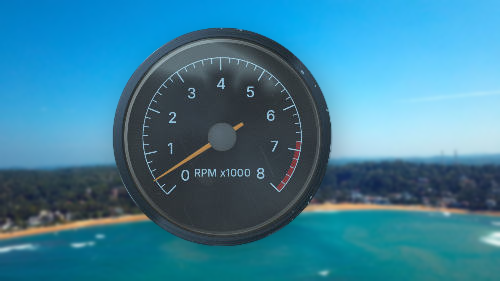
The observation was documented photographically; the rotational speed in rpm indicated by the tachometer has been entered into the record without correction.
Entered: 400 rpm
